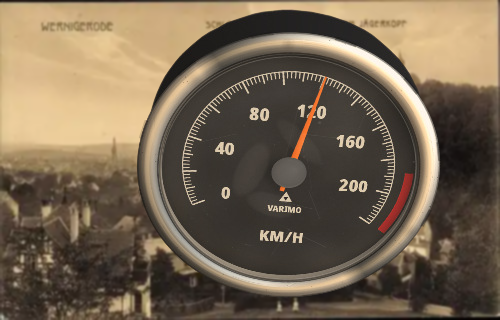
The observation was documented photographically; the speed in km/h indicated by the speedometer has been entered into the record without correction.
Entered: 120 km/h
